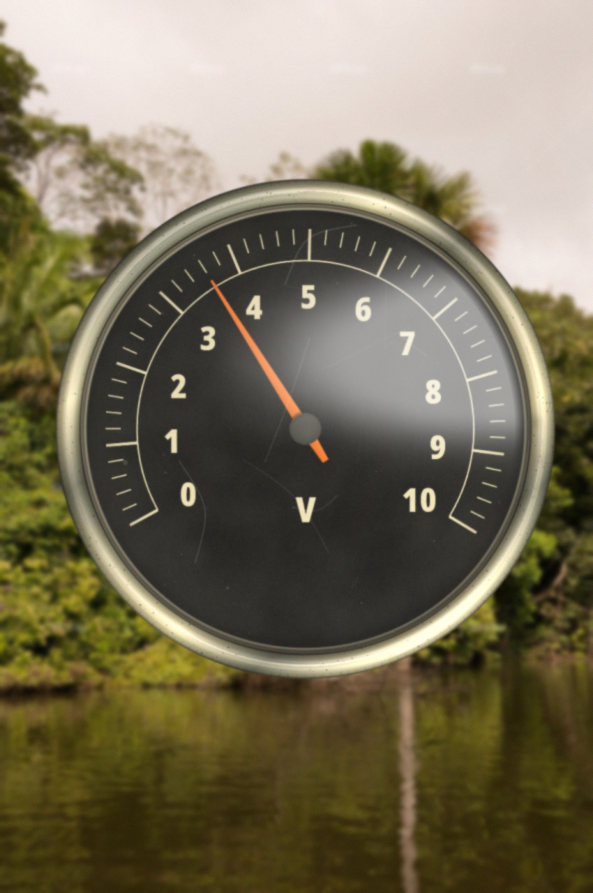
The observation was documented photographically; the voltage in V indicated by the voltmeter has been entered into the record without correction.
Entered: 3.6 V
